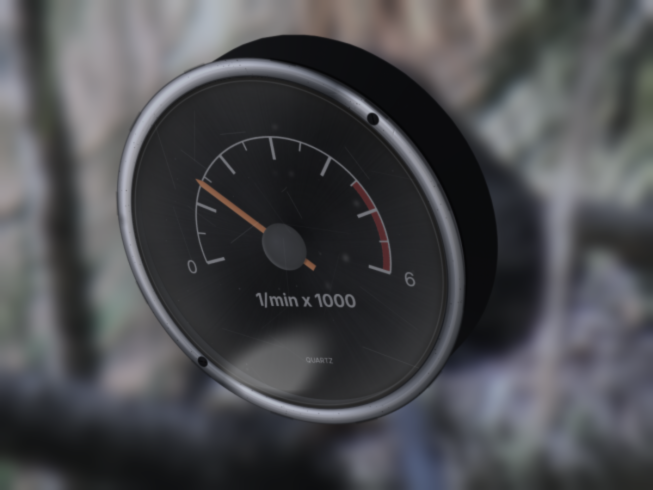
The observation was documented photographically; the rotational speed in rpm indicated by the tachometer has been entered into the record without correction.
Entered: 1500 rpm
